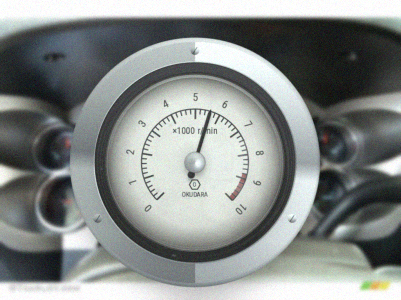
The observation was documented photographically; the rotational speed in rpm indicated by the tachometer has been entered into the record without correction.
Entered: 5600 rpm
